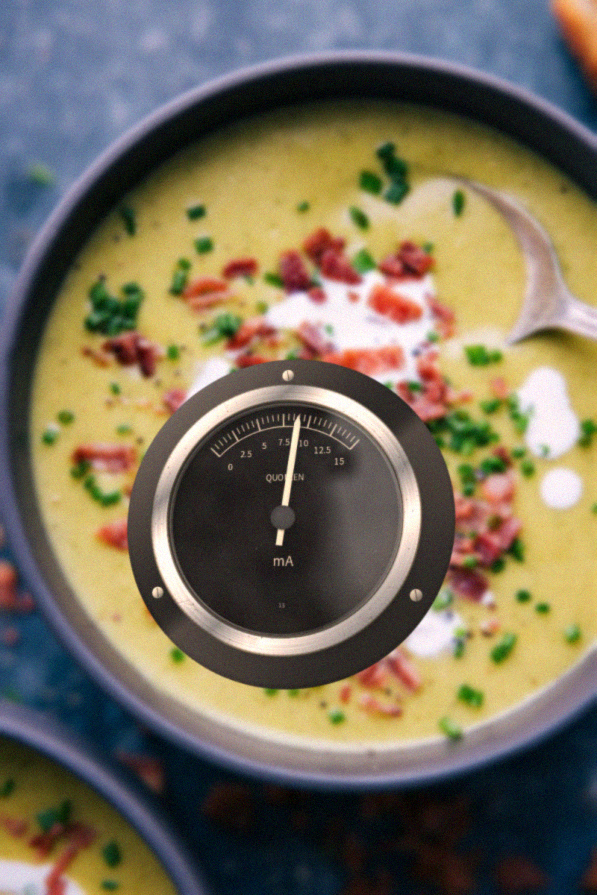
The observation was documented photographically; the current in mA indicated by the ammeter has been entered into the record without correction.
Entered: 9 mA
